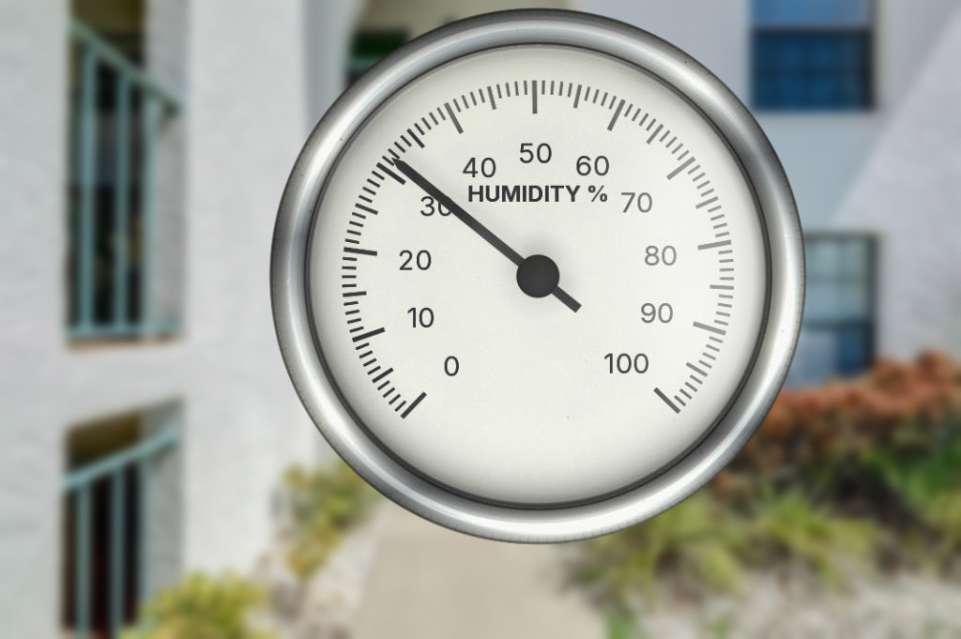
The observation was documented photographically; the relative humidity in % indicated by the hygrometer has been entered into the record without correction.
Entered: 31.5 %
